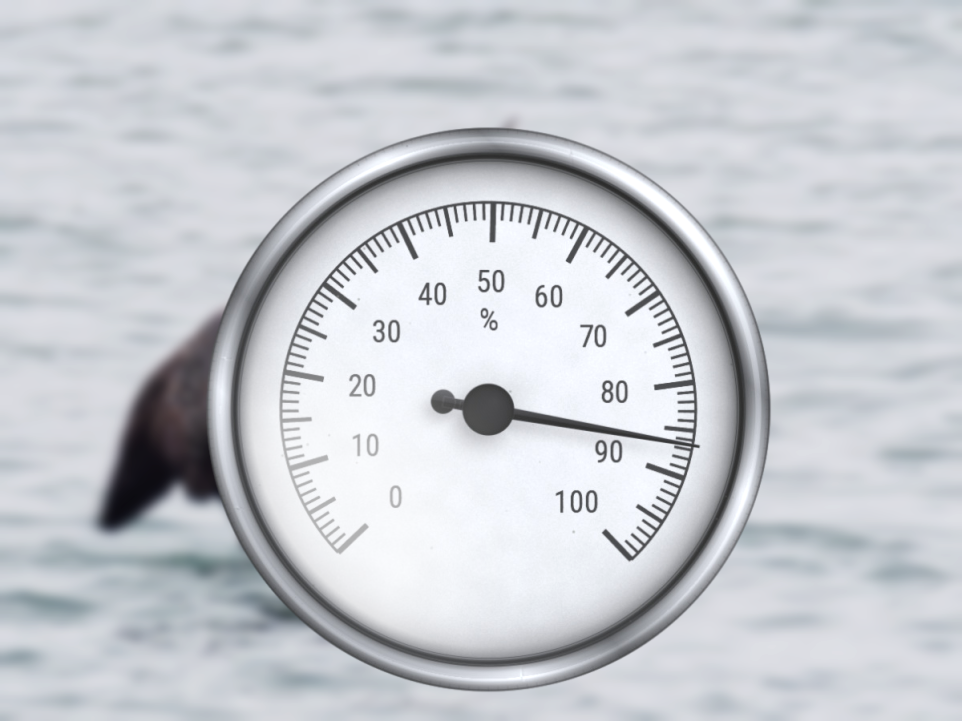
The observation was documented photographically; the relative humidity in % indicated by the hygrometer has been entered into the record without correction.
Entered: 86.5 %
